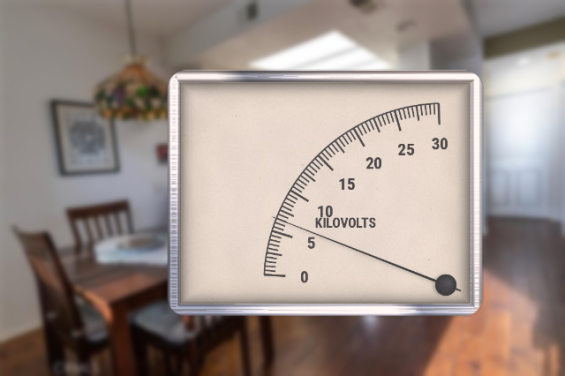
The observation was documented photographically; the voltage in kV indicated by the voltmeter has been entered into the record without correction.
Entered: 6.5 kV
